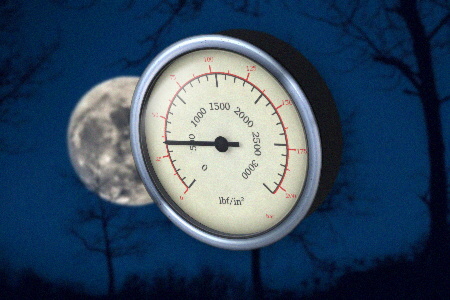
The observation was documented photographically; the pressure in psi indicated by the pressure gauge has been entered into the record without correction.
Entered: 500 psi
